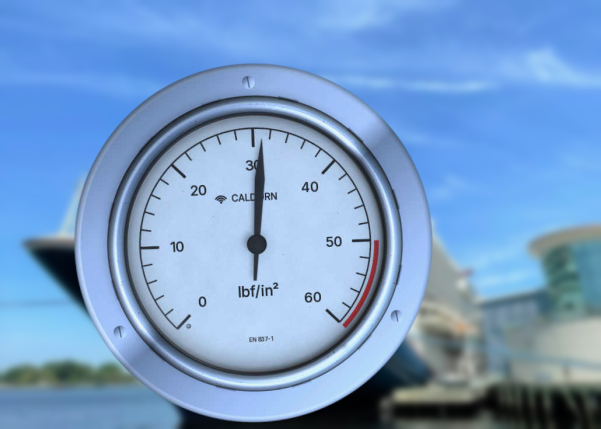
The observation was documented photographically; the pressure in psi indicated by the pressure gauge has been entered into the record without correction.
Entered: 31 psi
